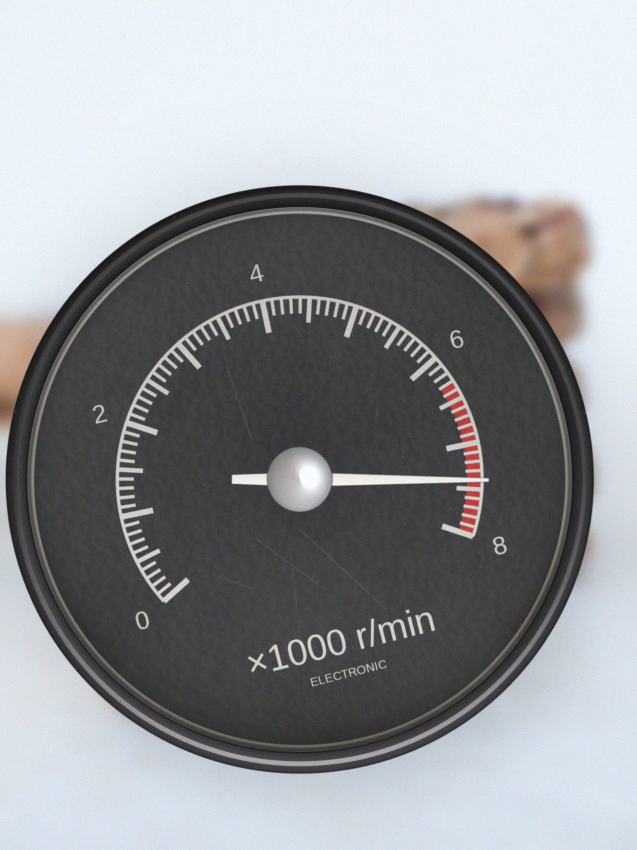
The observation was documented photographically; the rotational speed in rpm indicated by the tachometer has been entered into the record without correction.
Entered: 7400 rpm
